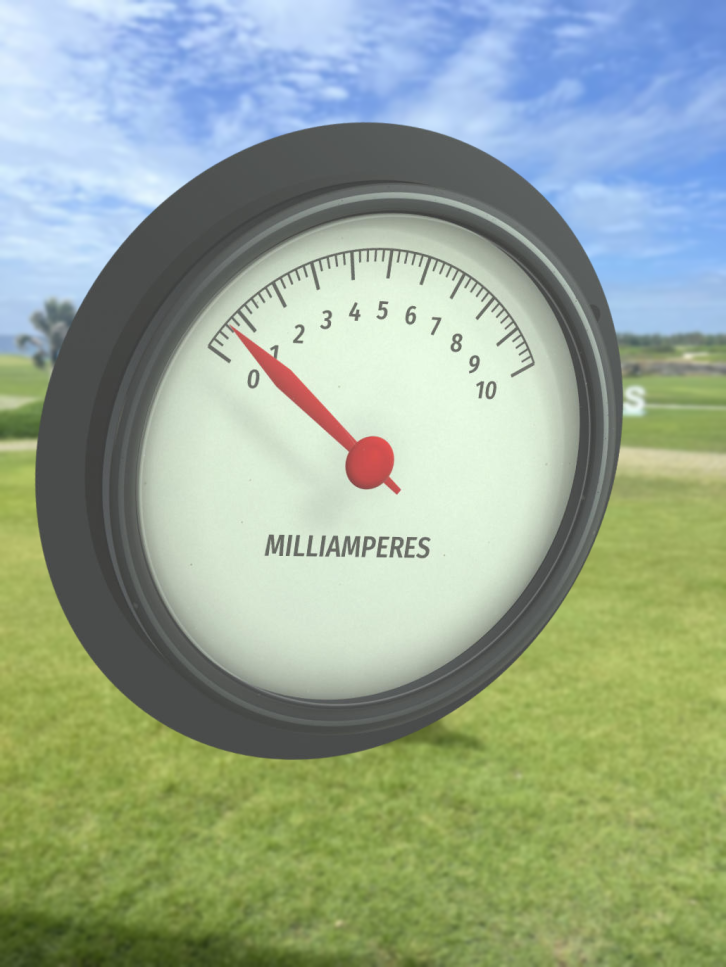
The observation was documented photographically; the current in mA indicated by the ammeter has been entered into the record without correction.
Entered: 0.6 mA
